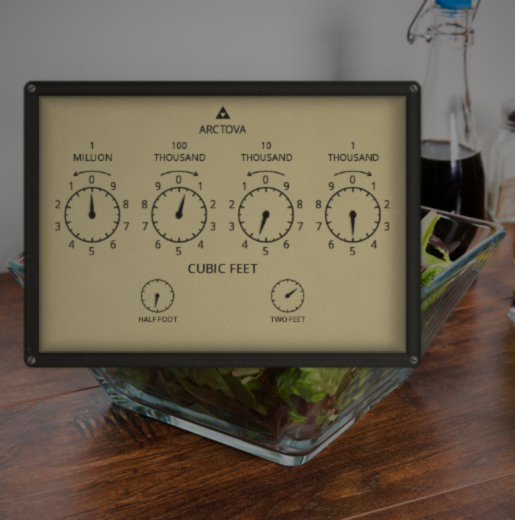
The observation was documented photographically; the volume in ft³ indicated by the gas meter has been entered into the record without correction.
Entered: 4500 ft³
